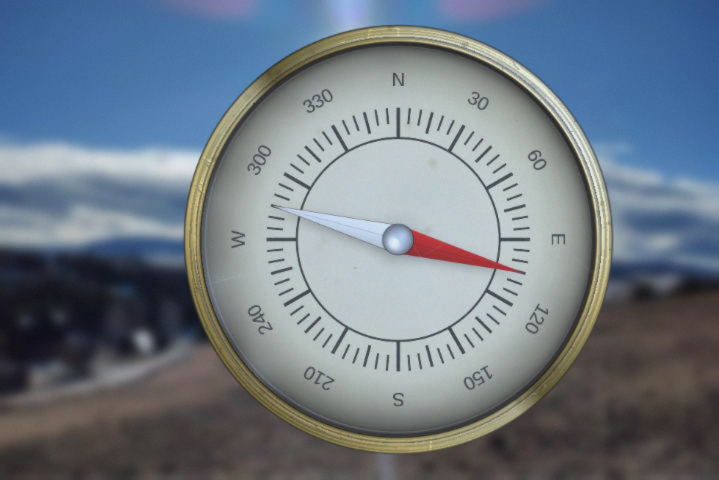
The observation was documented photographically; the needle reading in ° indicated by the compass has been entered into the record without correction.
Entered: 105 °
